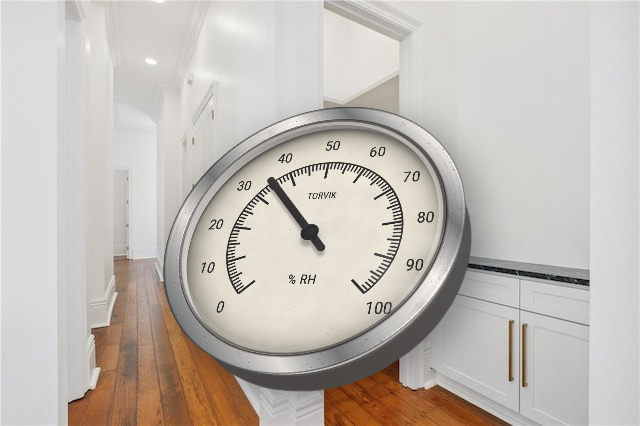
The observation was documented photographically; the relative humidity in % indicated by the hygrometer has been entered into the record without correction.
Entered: 35 %
